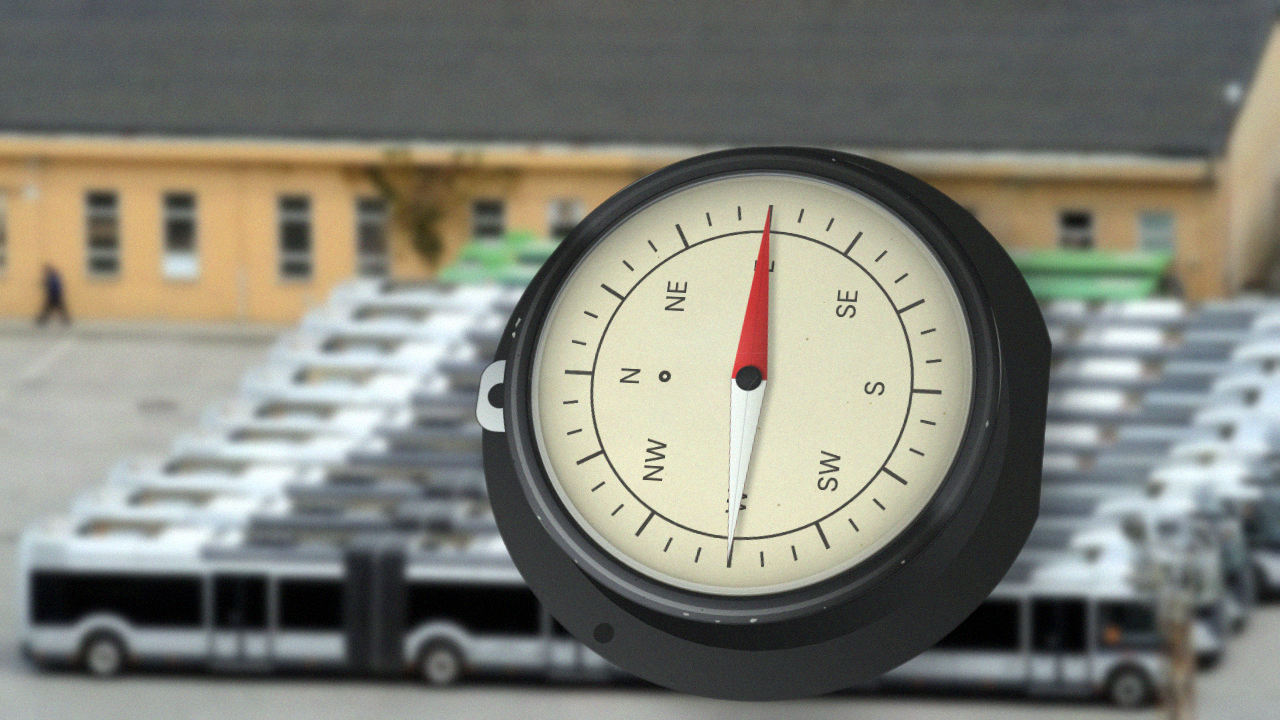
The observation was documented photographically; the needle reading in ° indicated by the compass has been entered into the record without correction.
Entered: 90 °
